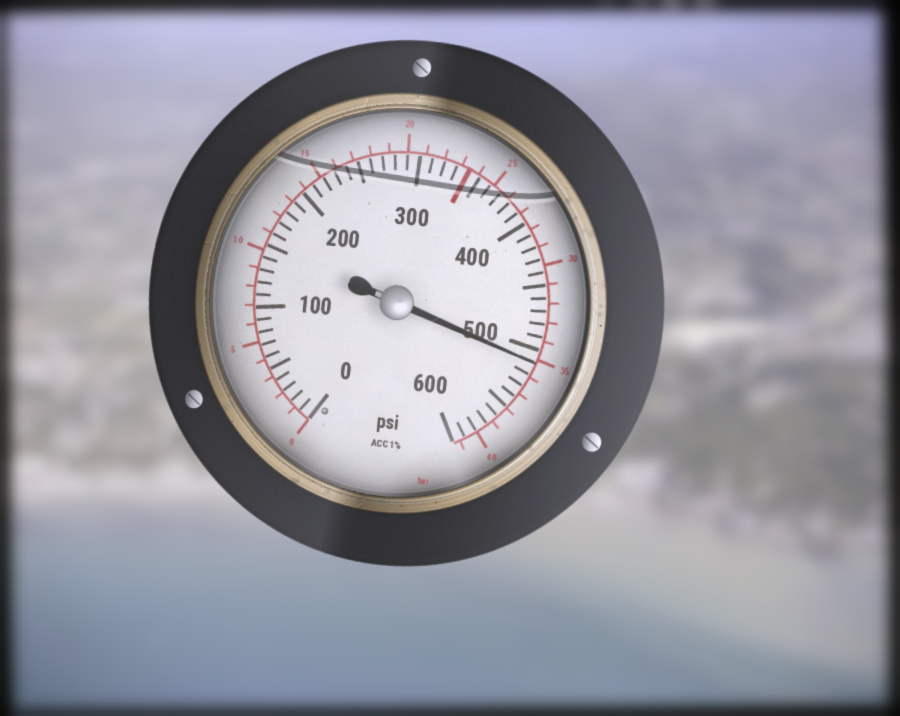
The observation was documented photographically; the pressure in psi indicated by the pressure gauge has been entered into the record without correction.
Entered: 510 psi
